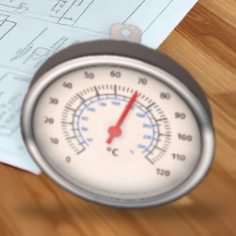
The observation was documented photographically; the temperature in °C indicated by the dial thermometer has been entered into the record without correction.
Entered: 70 °C
